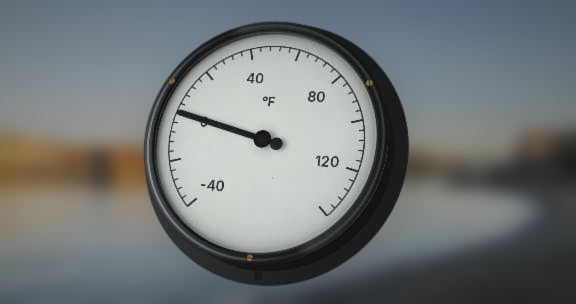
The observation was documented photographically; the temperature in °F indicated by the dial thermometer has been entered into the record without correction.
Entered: 0 °F
